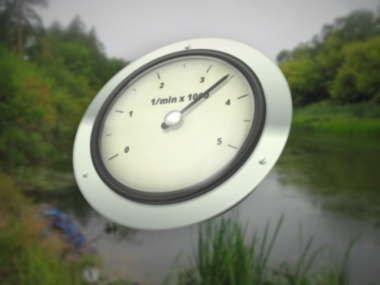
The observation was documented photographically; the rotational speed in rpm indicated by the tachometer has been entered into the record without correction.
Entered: 3500 rpm
